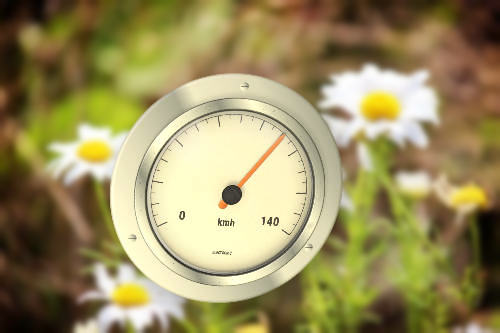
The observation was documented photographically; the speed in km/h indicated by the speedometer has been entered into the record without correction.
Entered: 90 km/h
